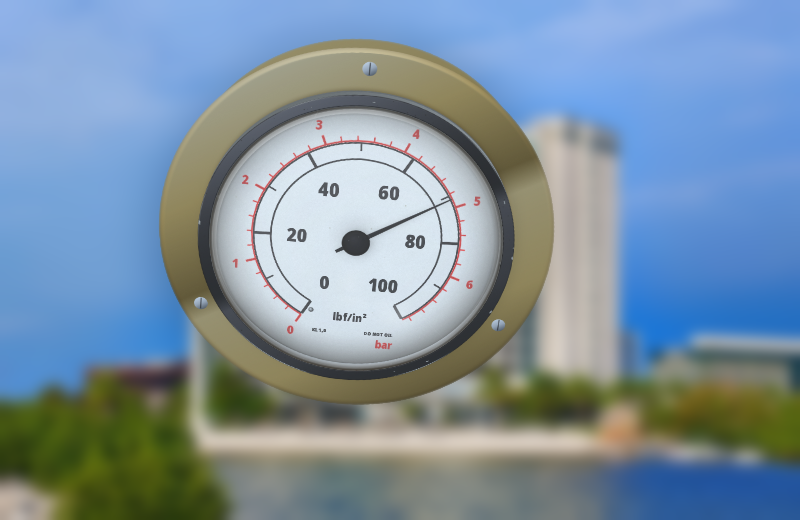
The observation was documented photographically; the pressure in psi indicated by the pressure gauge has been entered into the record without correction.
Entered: 70 psi
